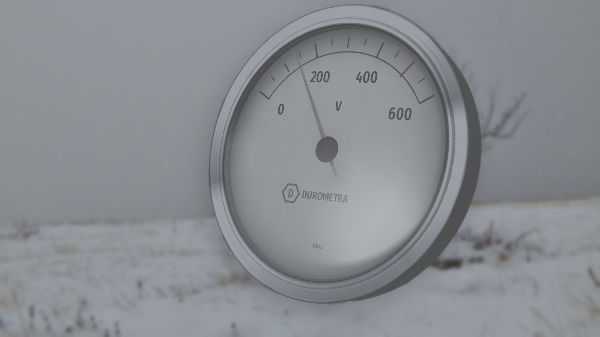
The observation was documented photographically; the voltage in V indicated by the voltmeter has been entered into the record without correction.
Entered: 150 V
